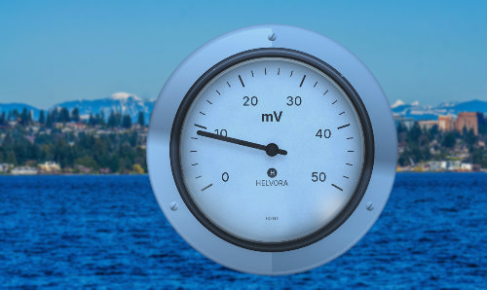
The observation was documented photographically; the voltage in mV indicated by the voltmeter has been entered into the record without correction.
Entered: 9 mV
